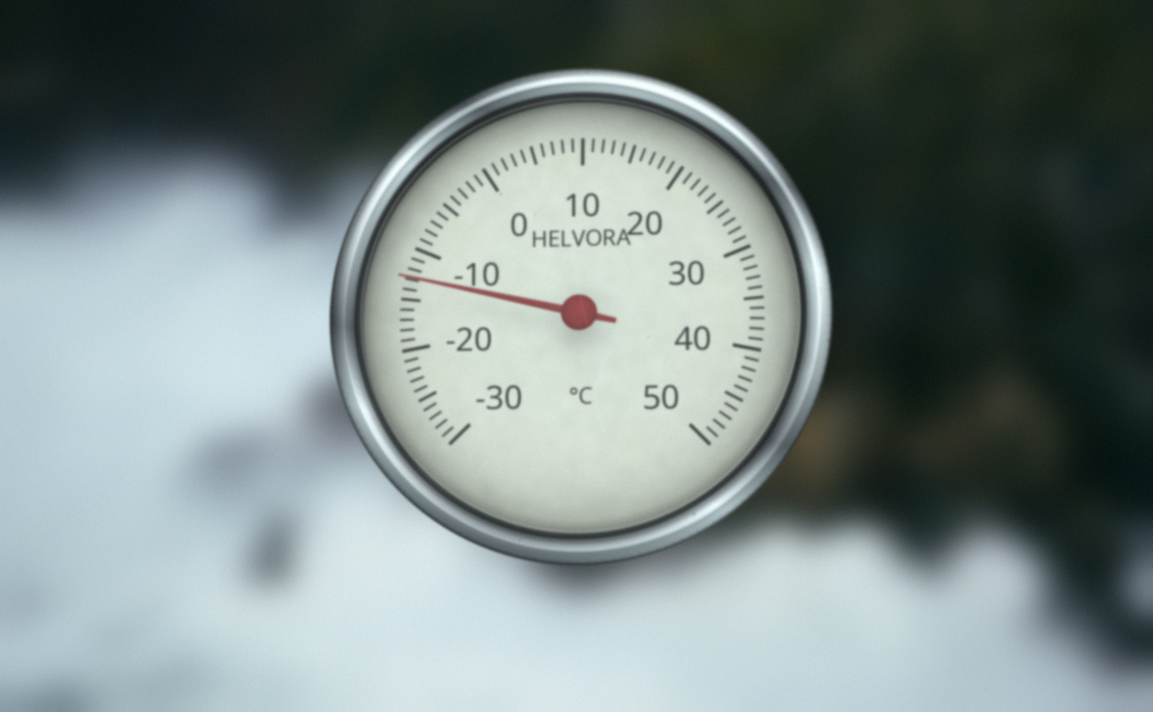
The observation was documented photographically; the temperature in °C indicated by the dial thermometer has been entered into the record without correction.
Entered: -13 °C
